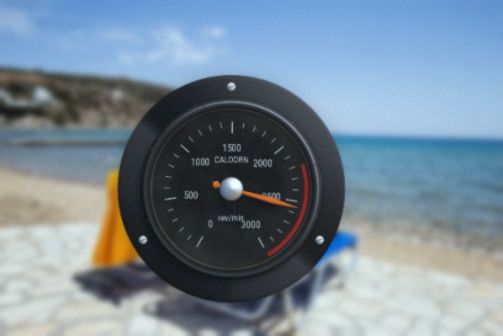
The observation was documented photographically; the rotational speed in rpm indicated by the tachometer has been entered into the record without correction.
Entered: 2550 rpm
